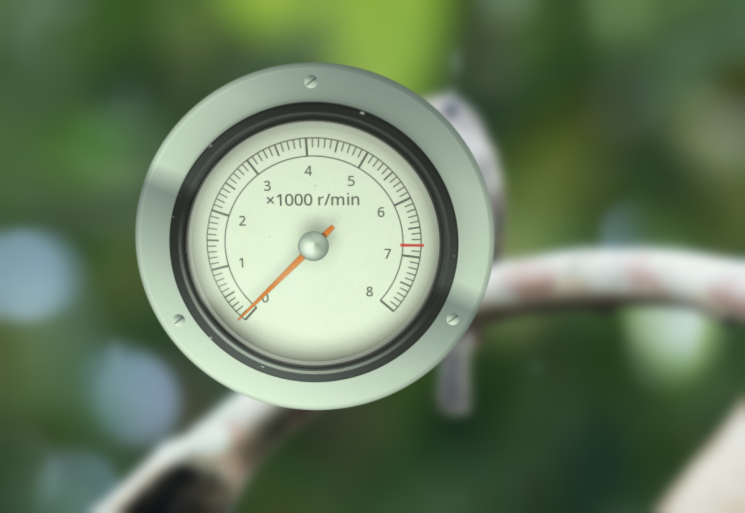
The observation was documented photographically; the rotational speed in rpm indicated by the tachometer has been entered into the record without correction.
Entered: 100 rpm
